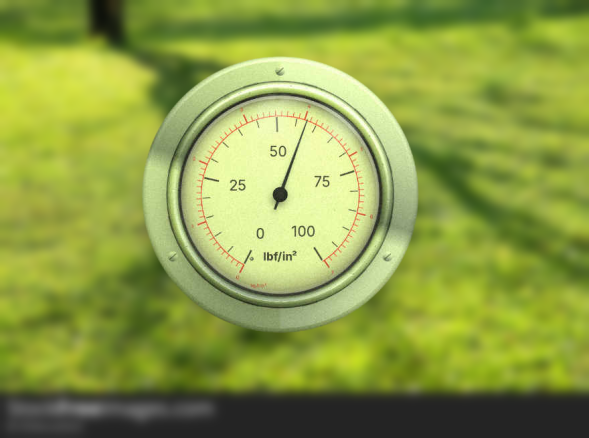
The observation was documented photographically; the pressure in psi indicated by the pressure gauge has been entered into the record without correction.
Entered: 57.5 psi
